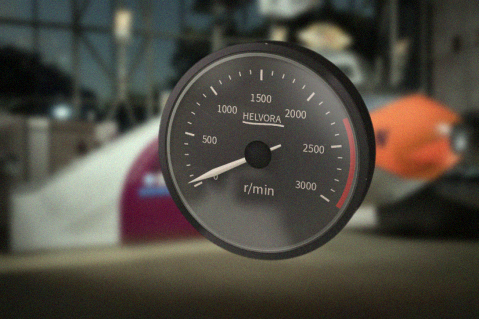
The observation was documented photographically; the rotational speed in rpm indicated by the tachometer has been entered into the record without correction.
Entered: 50 rpm
